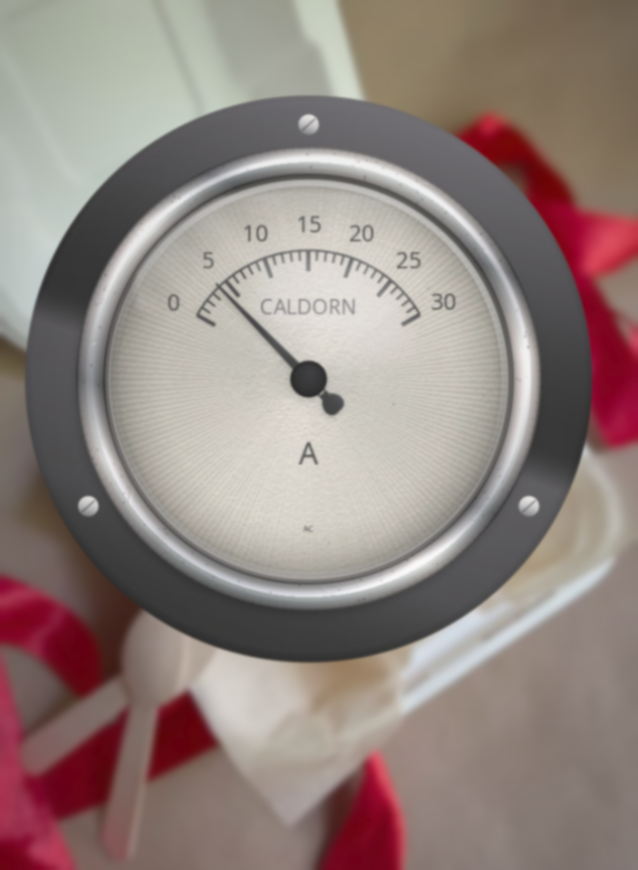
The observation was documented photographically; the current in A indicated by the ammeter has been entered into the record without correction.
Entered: 4 A
